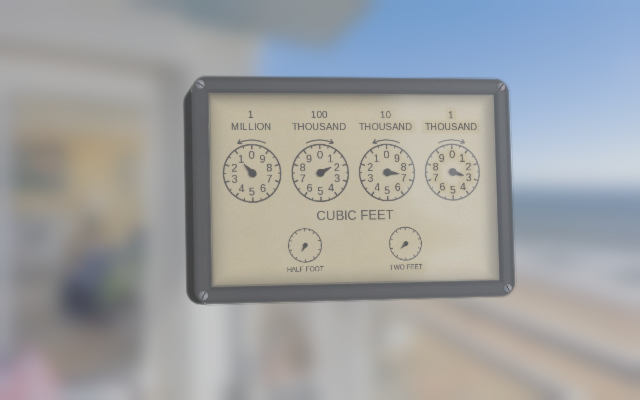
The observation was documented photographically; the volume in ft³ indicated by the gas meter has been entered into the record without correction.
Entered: 117300 ft³
